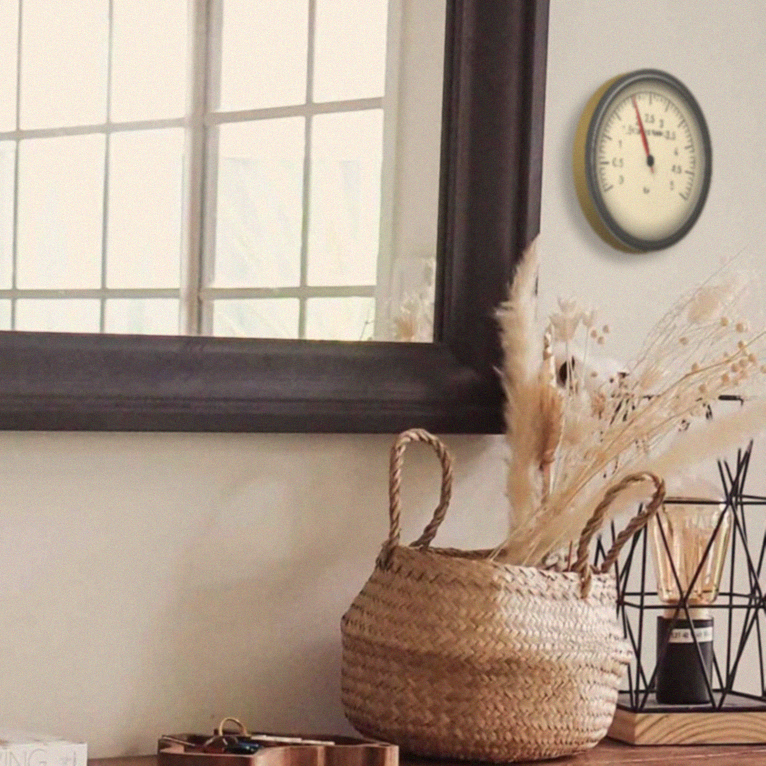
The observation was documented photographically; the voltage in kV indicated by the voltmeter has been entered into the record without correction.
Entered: 2 kV
